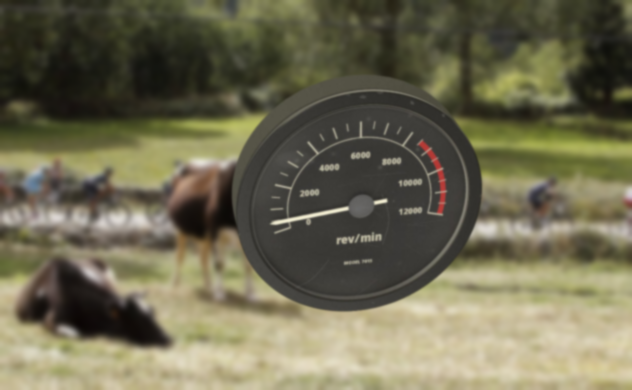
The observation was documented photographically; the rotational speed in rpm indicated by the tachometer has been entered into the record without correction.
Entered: 500 rpm
